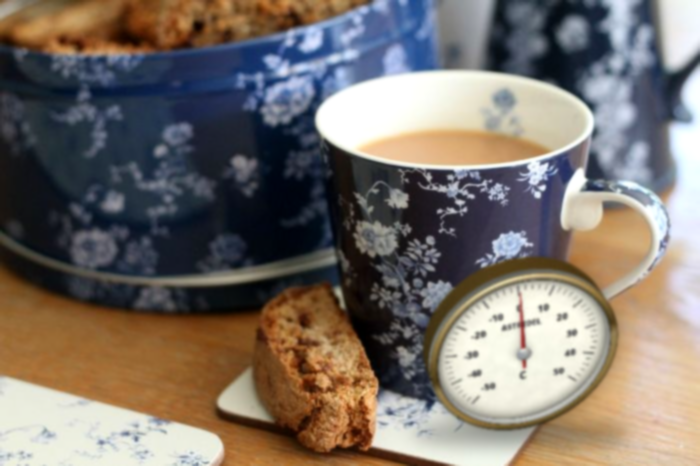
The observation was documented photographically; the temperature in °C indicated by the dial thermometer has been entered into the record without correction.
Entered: 0 °C
